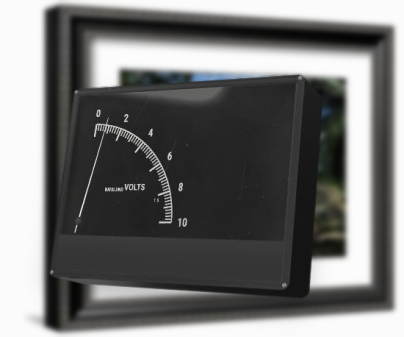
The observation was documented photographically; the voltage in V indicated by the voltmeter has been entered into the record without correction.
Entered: 1 V
